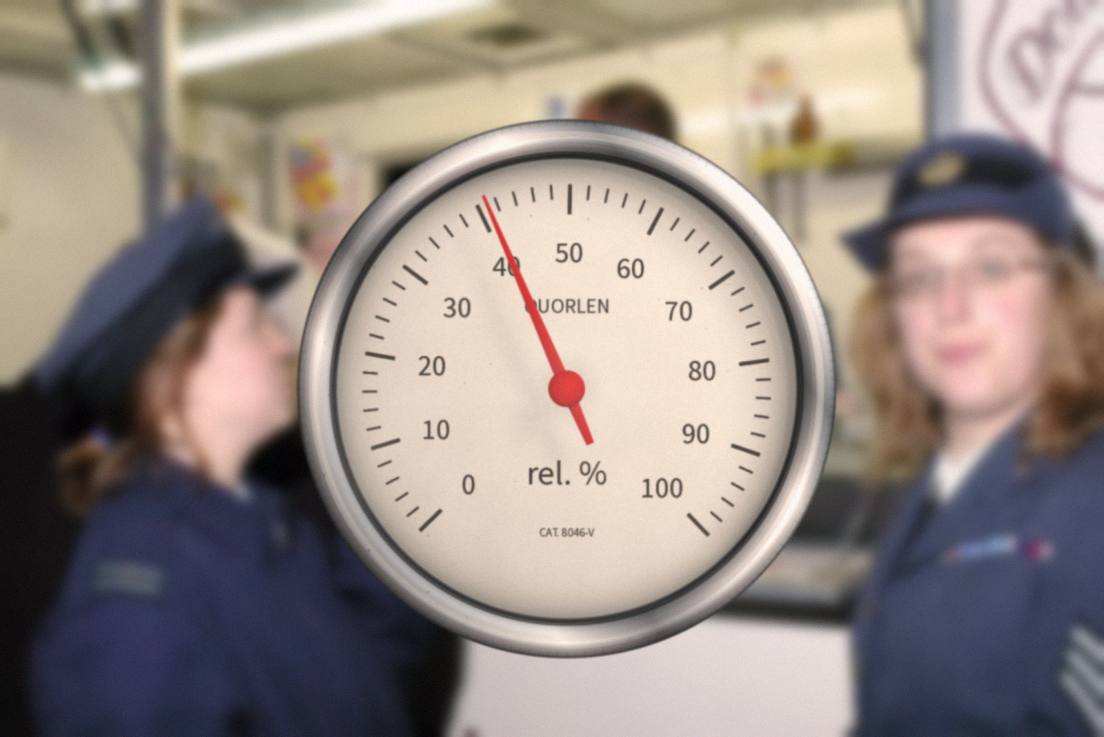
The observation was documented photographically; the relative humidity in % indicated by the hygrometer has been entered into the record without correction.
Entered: 41 %
